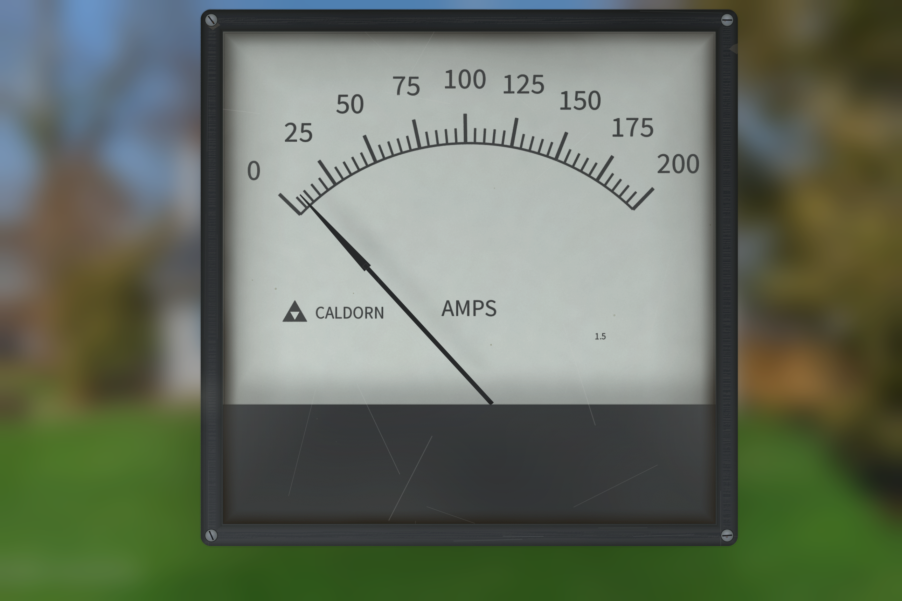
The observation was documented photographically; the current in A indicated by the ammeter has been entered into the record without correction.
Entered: 7.5 A
